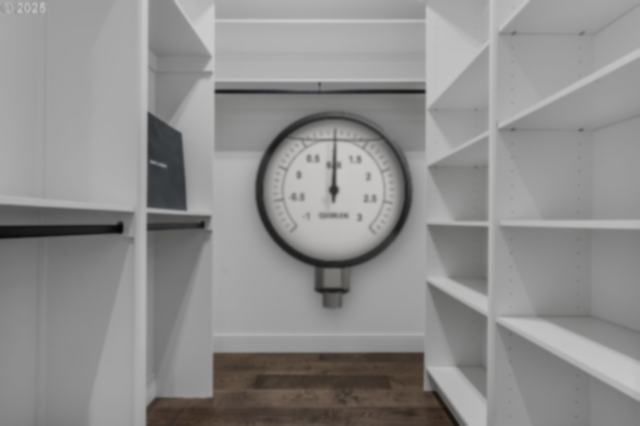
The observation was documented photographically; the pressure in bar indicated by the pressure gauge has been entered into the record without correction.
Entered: 1 bar
